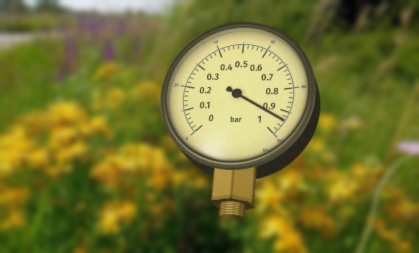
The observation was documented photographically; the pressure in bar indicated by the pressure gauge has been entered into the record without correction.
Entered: 0.94 bar
